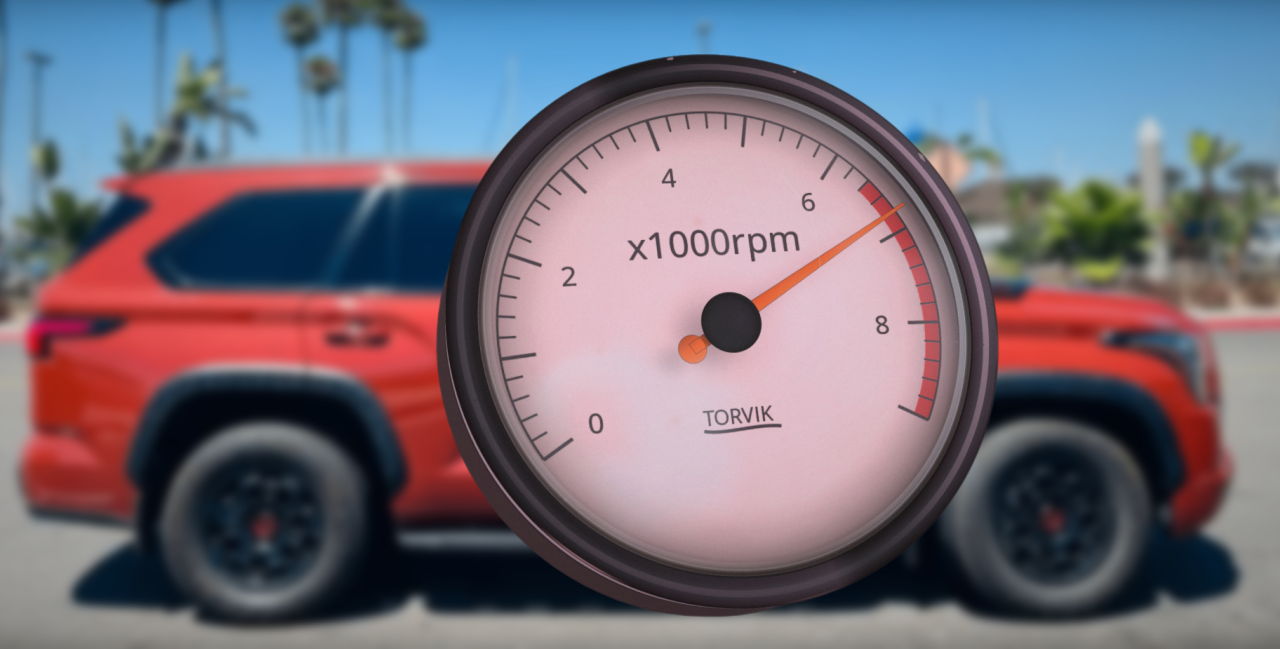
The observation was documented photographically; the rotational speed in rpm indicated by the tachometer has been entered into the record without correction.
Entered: 6800 rpm
